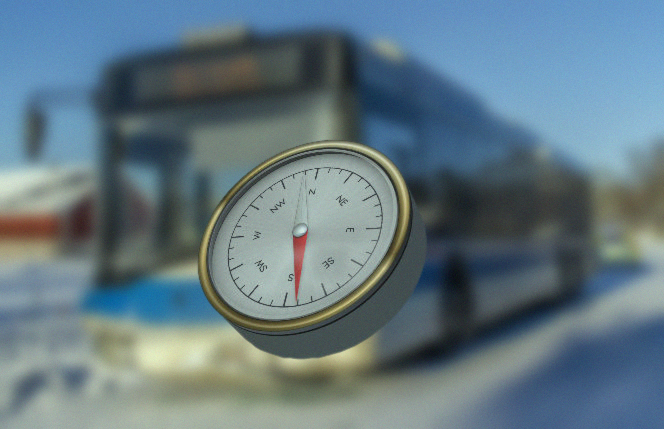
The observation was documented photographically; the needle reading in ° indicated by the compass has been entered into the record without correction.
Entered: 170 °
